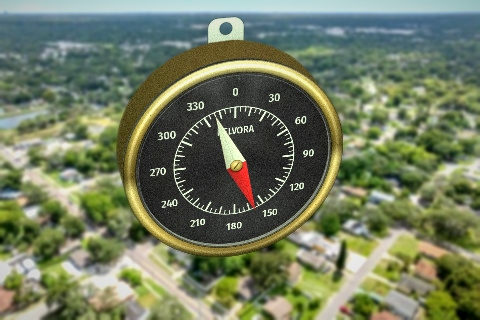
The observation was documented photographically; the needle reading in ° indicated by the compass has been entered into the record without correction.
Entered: 160 °
